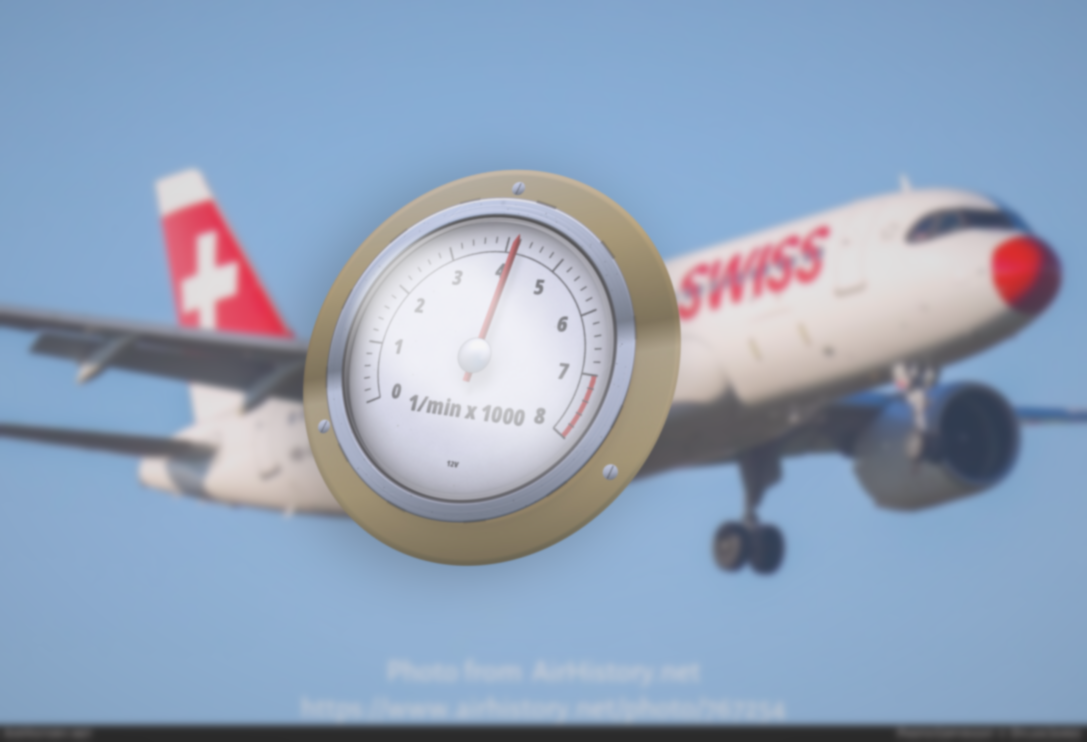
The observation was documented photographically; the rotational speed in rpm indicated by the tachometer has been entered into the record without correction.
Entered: 4200 rpm
